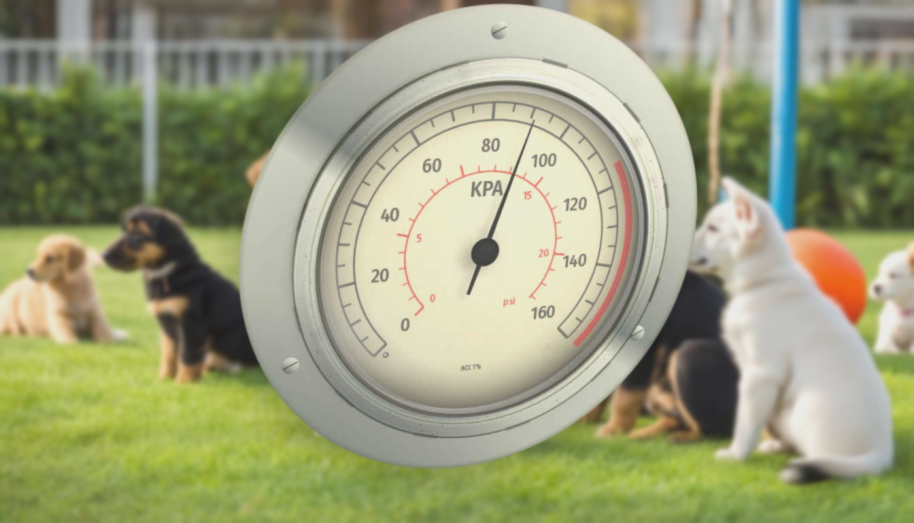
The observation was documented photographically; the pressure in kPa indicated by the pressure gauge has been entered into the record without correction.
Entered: 90 kPa
